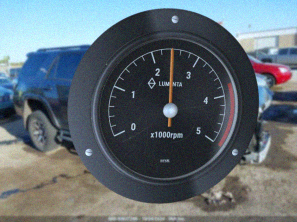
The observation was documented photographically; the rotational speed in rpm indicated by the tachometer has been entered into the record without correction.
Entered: 2400 rpm
